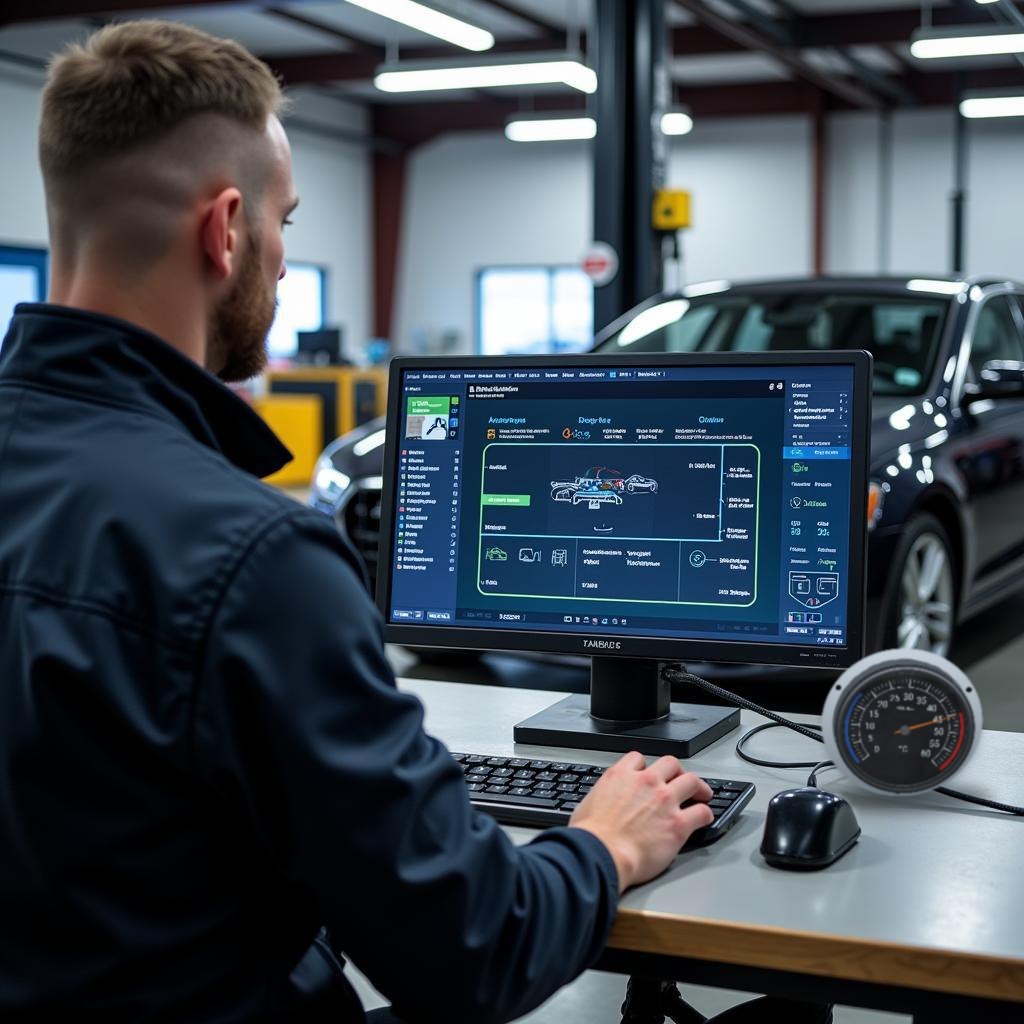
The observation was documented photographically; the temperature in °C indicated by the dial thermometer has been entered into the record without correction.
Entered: 45 °C
